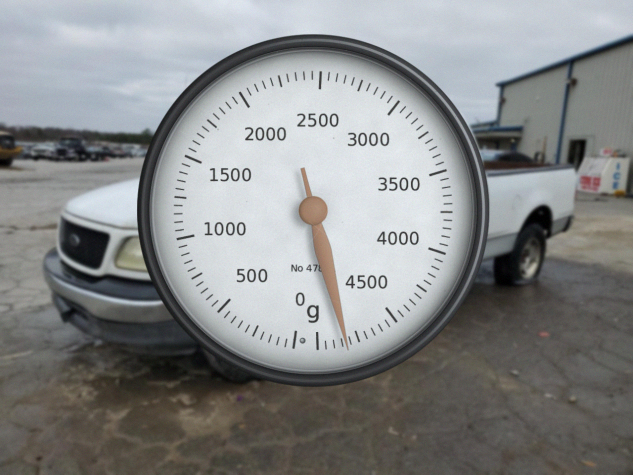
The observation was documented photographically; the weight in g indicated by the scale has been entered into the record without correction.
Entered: 4825 g
